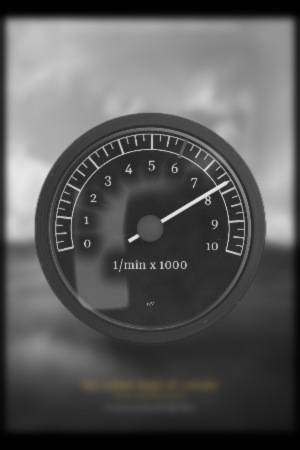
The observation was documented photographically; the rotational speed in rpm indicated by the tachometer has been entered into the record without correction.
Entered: 7750 rpm
